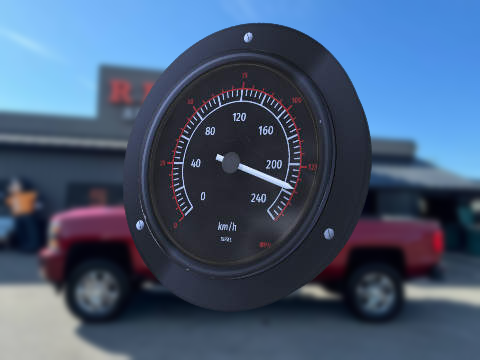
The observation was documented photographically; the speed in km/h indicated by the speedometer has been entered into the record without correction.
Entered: 216 km/h
